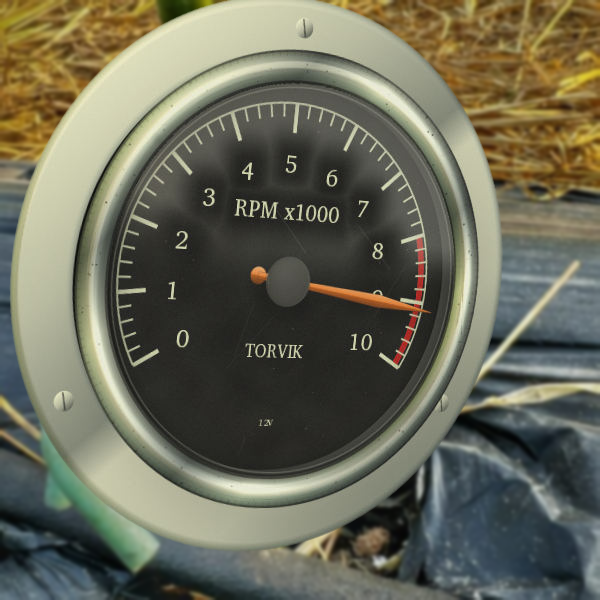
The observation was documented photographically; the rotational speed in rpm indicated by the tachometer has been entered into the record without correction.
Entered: 9100 rpm
